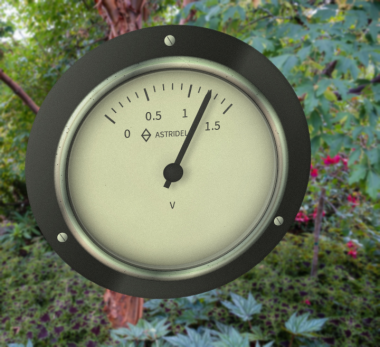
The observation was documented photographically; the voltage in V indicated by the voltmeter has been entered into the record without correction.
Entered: 1.2 V
